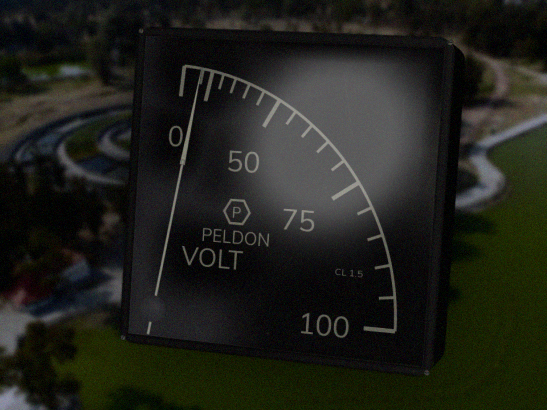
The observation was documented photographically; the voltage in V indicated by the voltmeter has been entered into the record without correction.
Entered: 20 V
